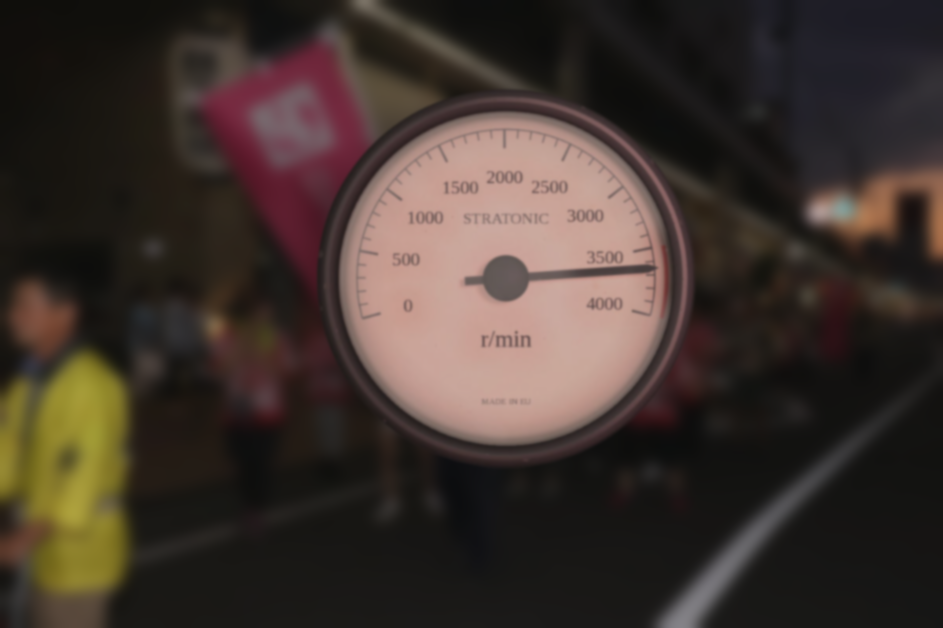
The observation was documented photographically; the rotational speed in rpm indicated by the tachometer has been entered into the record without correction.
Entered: 3650 rpm
